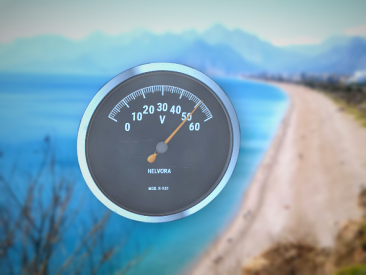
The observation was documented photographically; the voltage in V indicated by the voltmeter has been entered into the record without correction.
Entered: 50 V
